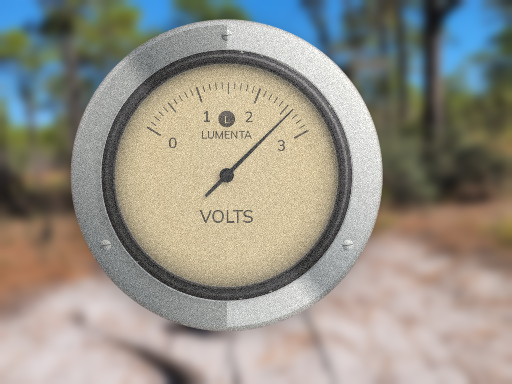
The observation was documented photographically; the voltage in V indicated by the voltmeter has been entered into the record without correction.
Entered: 2.6 V
